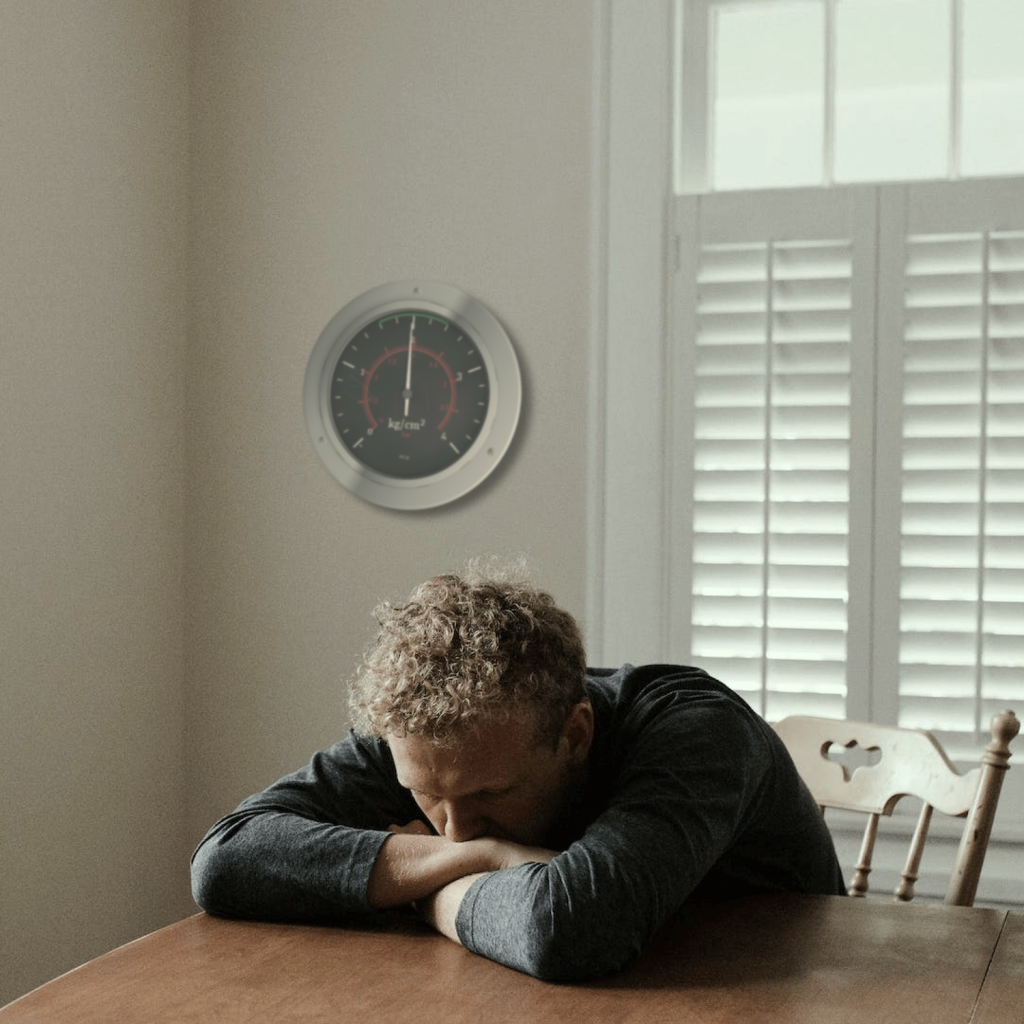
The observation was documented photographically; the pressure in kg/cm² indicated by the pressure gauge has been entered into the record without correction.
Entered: 2 kg/cm²
